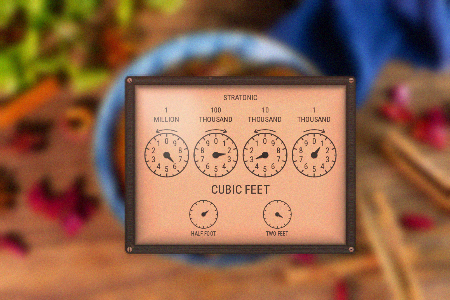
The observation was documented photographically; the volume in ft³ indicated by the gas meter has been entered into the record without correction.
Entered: 623100 ft³
